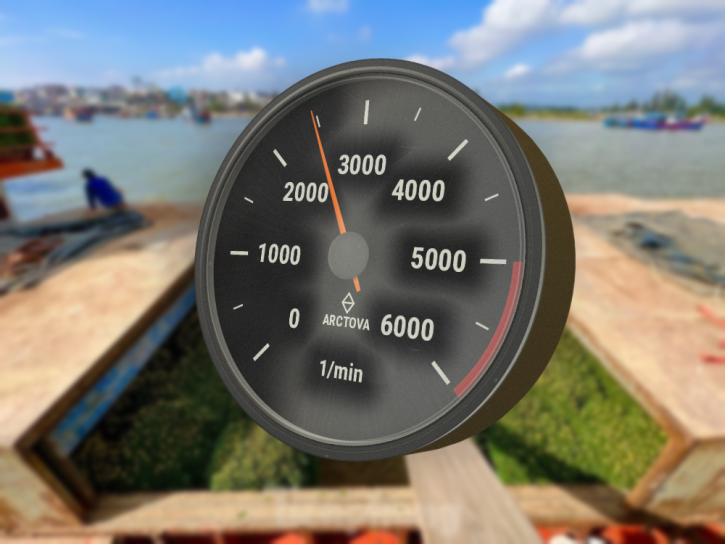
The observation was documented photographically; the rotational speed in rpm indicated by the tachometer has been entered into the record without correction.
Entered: 2500 rpm
